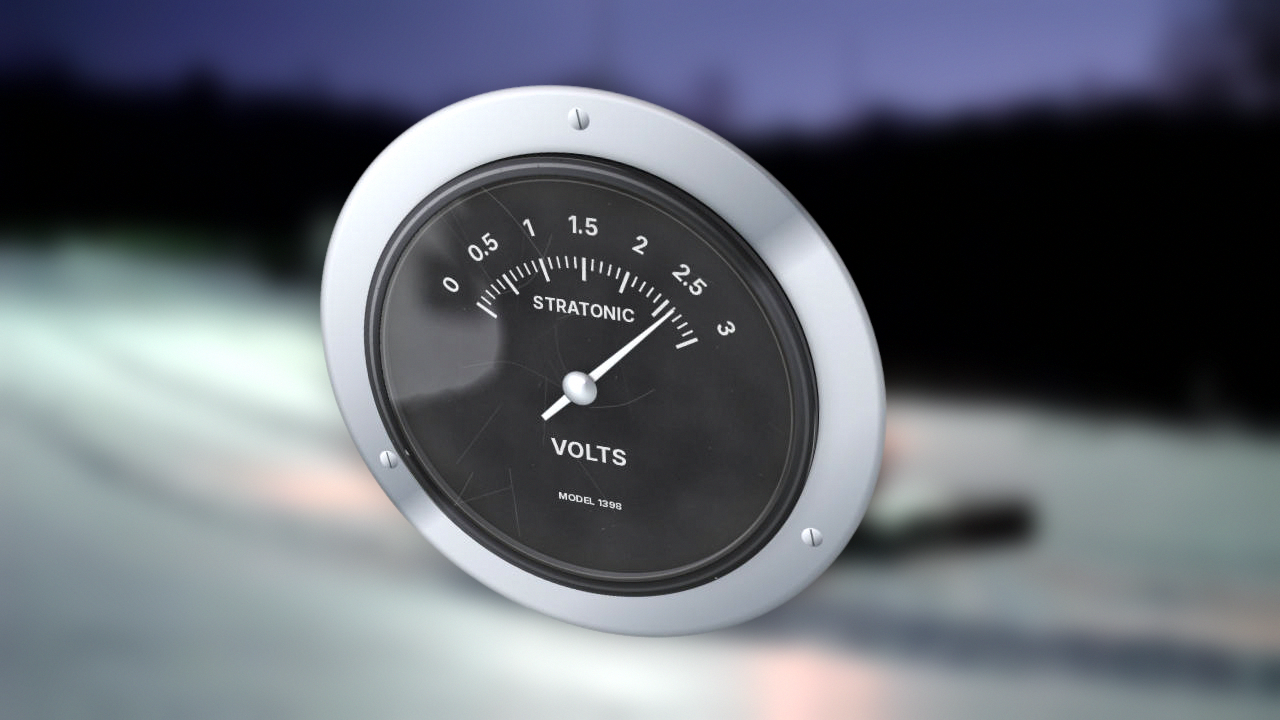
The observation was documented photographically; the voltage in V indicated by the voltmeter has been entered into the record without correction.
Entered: 2.6 V
